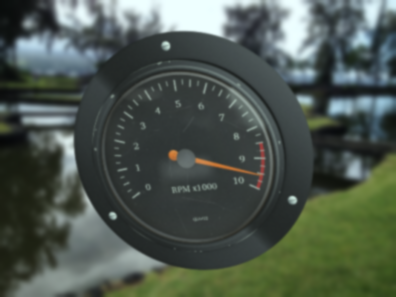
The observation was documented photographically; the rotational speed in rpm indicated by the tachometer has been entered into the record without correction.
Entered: 9500 rpm
